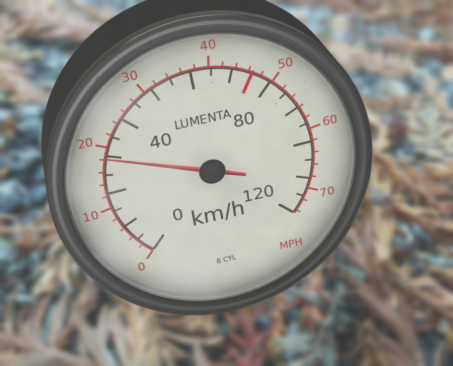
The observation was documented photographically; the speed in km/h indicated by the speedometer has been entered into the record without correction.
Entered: 30 km/h
